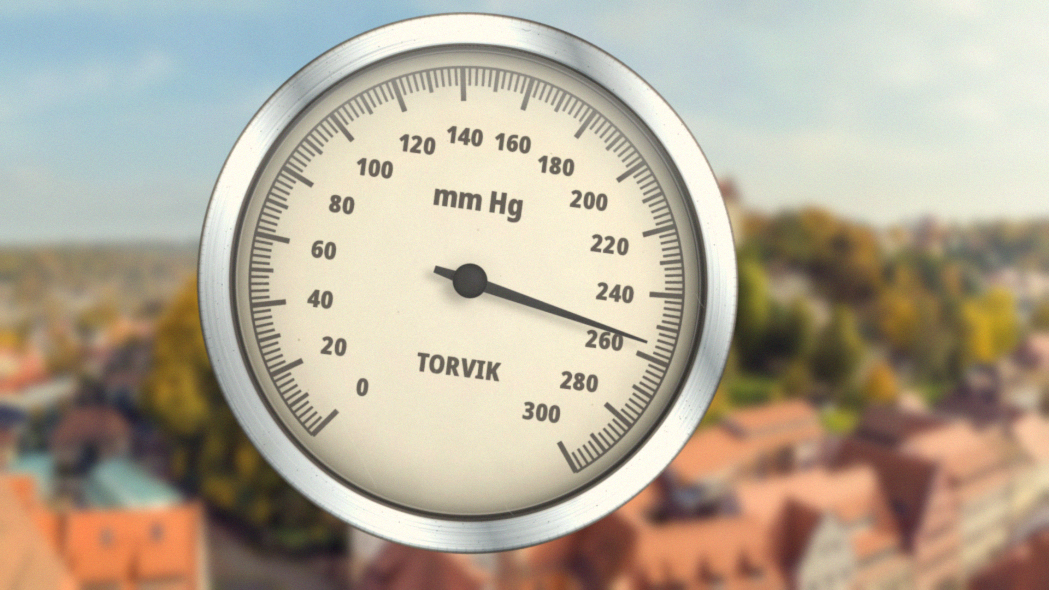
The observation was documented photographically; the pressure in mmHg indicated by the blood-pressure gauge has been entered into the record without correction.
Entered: 256 mmHg
